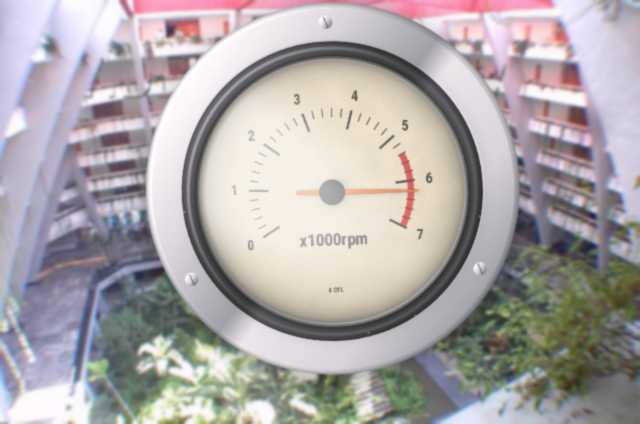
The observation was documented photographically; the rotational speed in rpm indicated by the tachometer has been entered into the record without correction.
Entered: 6200 rpm
